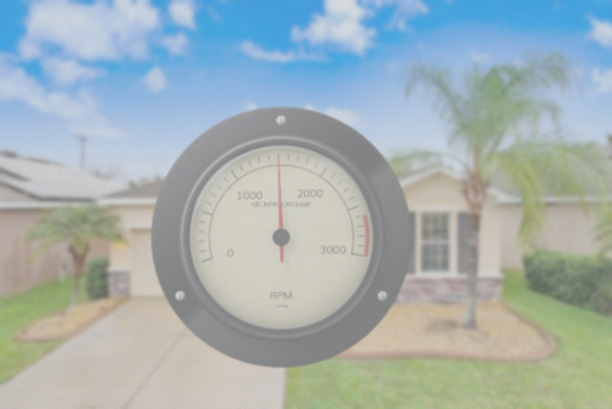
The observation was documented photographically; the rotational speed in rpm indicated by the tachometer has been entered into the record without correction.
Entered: 1500 rpm
